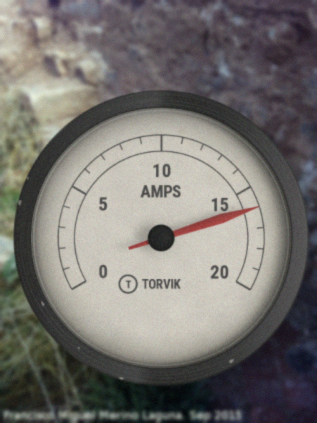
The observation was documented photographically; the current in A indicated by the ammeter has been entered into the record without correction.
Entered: 16 A
